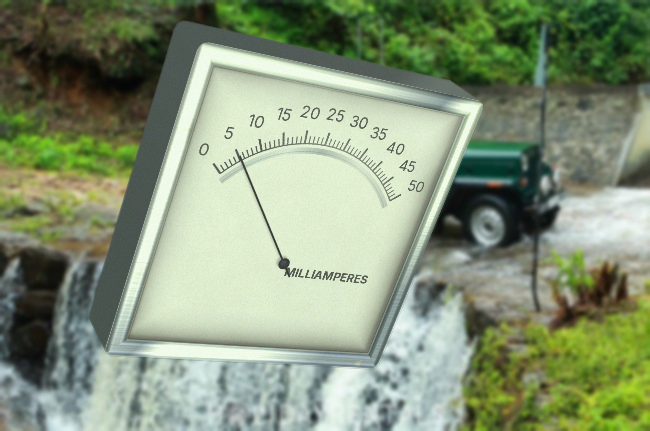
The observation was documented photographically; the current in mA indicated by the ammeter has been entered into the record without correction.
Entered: 5 mA
